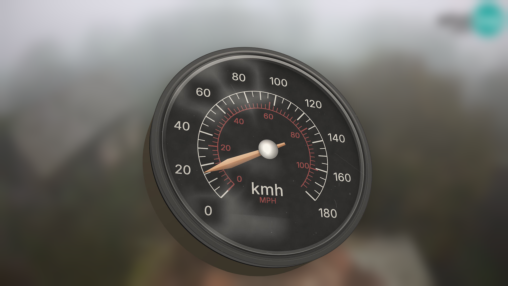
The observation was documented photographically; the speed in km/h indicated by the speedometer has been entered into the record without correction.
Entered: 15 km/h
